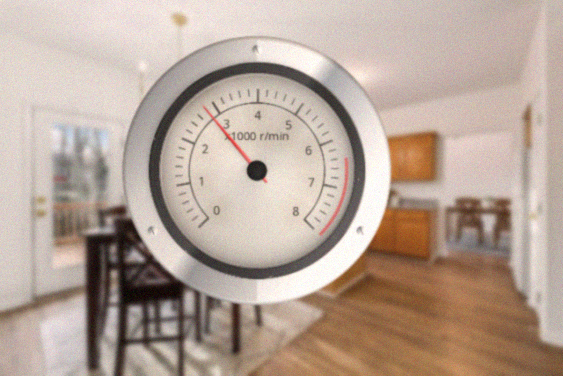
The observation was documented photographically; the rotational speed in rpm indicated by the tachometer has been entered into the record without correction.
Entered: 2800 rpm
